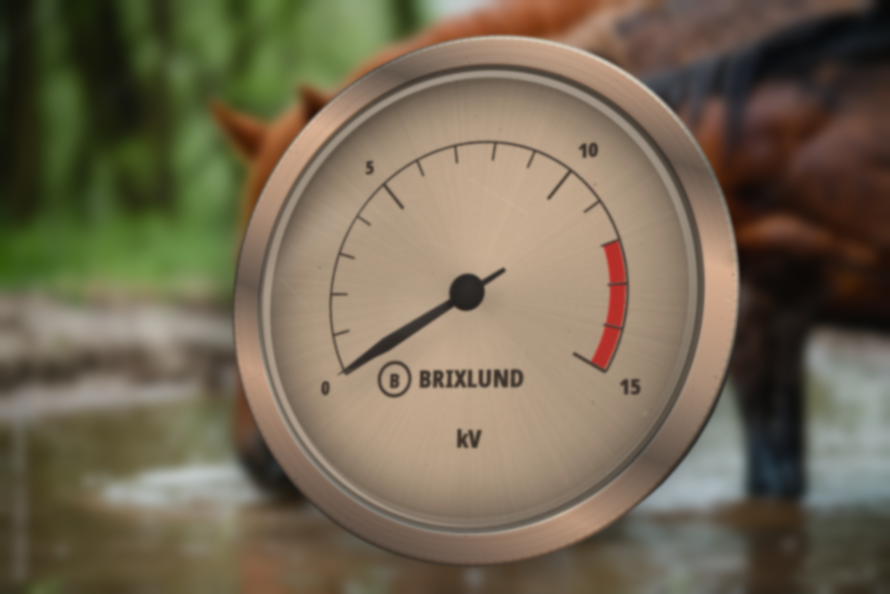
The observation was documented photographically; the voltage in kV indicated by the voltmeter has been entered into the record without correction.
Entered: 0 kV
